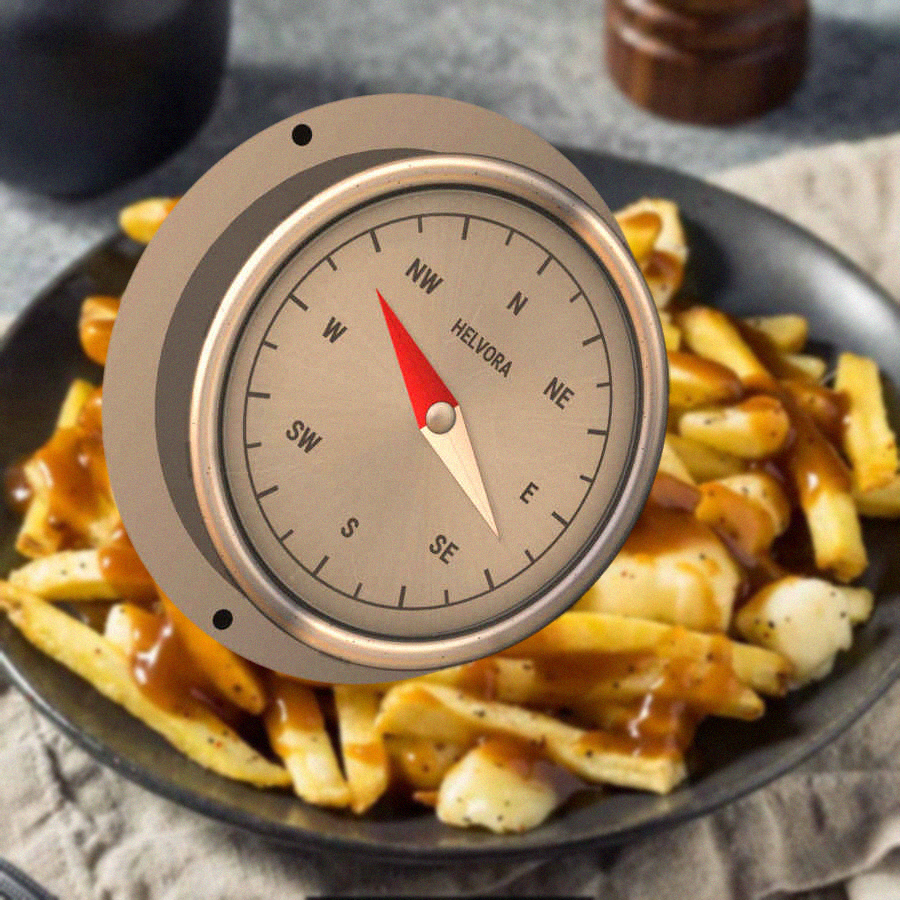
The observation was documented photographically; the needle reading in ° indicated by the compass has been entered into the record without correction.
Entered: 292.5 °
